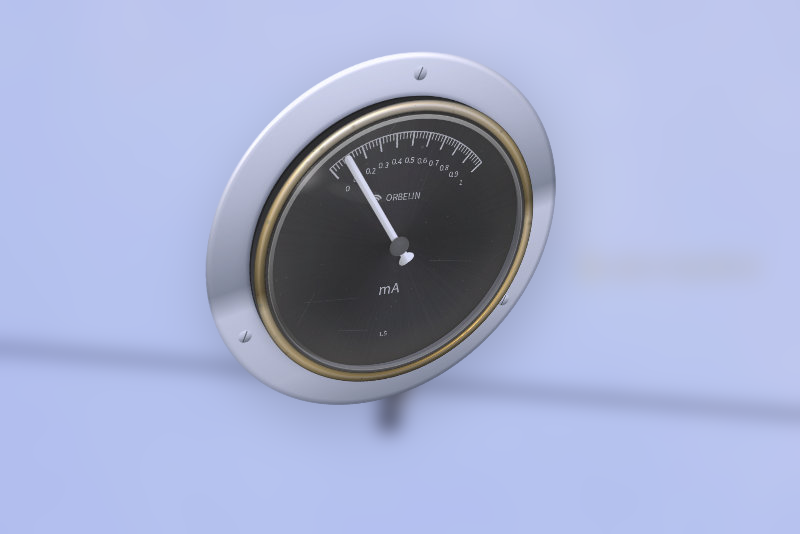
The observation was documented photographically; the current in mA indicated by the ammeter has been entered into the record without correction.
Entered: 0.1 mA
